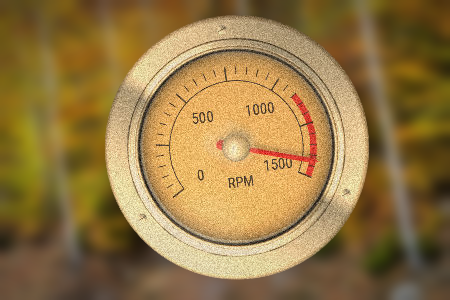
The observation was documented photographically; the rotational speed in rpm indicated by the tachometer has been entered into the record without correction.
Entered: 1425 rpm
